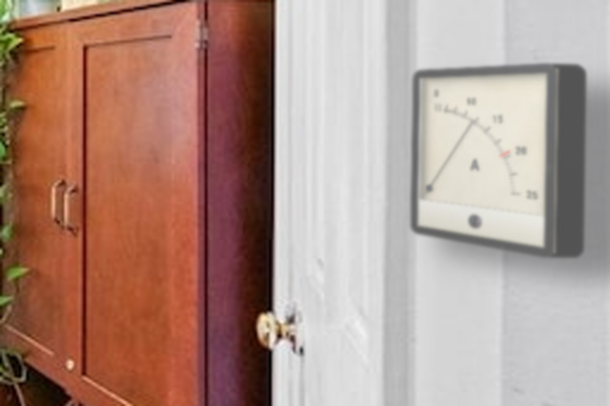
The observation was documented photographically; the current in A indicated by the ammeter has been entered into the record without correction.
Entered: 12.5 A
